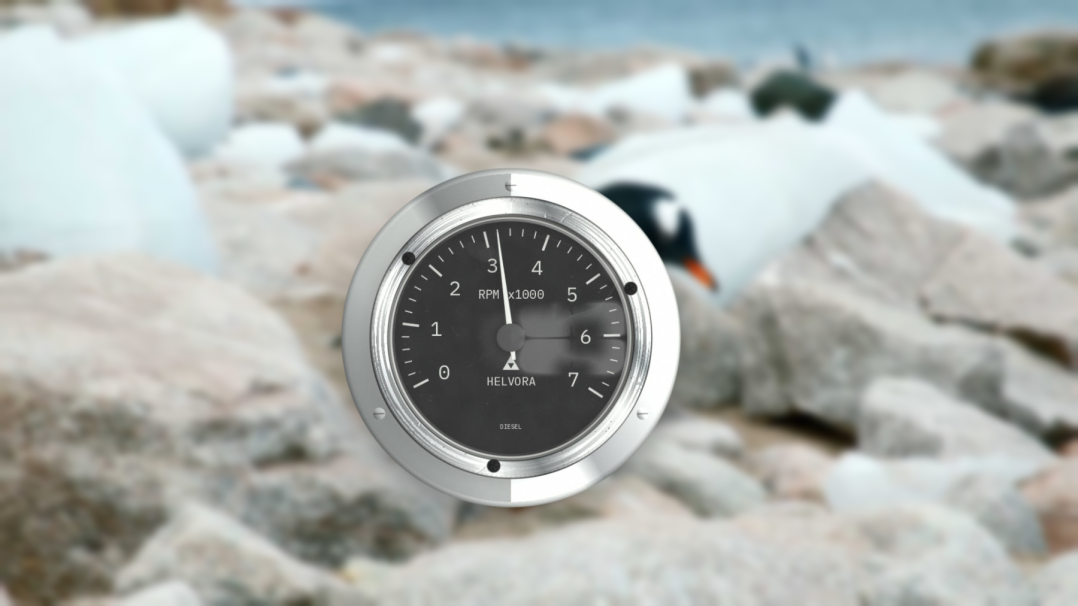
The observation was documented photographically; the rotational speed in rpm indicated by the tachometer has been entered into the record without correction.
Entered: 3200 rpm
